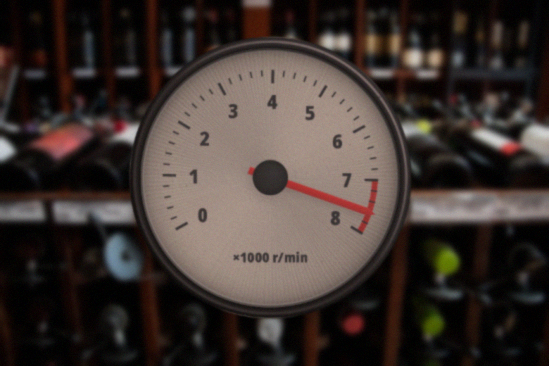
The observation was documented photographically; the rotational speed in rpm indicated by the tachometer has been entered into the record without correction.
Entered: 7600 rpm
